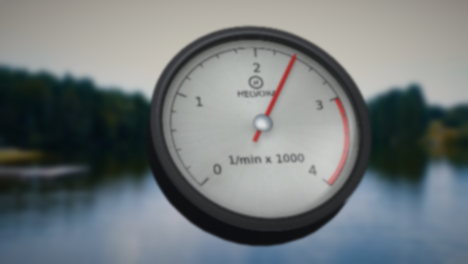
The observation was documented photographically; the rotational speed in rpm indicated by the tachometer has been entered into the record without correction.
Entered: 2400 rpm
